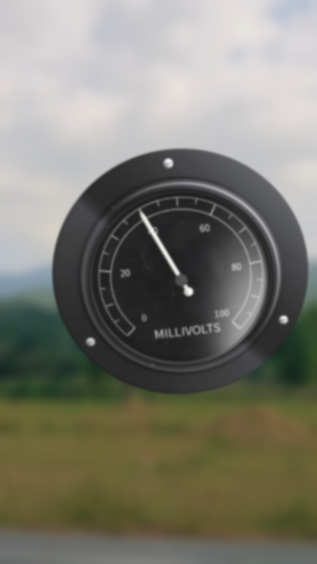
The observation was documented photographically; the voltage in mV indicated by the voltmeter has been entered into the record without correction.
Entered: 40 mV
